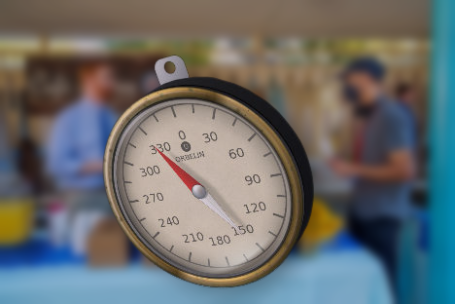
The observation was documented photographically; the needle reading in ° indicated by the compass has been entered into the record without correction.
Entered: 330 °
